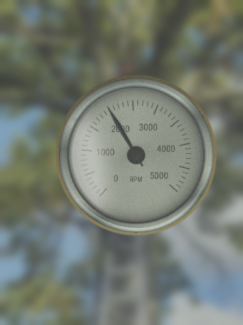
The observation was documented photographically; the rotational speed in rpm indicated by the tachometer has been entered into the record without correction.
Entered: 2000 rpm
